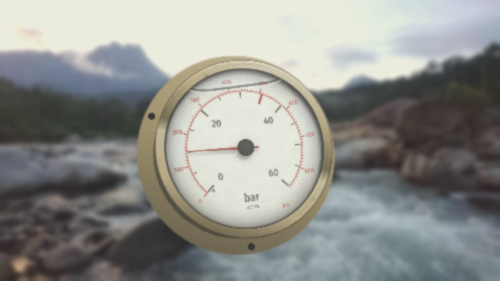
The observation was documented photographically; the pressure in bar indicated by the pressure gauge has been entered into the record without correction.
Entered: 10 bar
